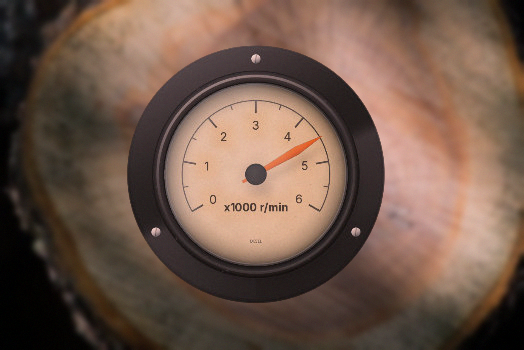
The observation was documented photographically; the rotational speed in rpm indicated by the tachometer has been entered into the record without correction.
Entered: 4500 rpm
